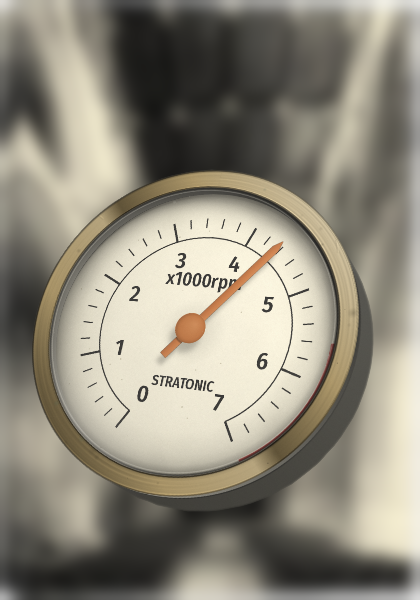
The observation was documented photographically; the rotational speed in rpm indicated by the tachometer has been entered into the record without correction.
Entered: 4400 rpm
